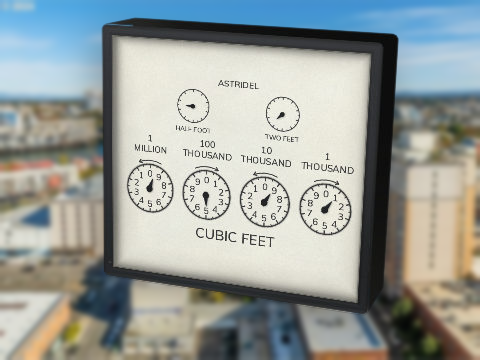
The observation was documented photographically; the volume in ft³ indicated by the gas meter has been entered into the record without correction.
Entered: 949100 ft³
